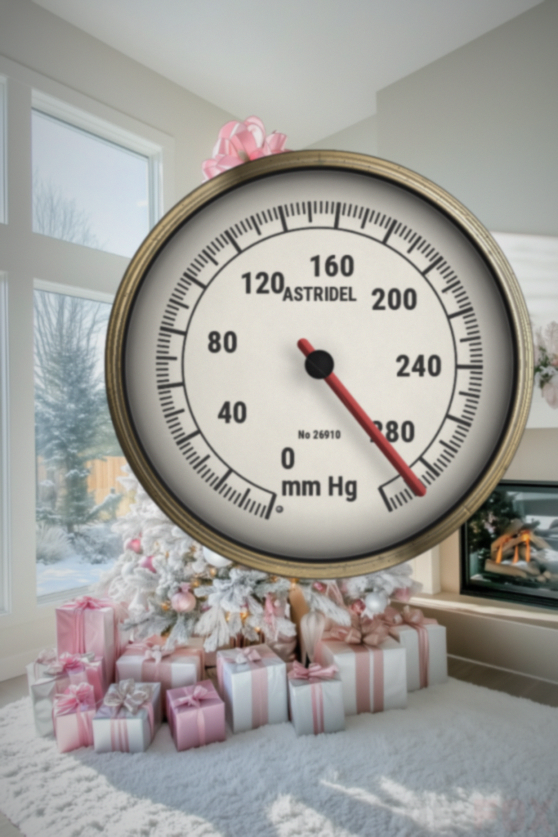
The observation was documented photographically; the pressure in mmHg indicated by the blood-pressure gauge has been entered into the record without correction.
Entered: 288 mmHg
